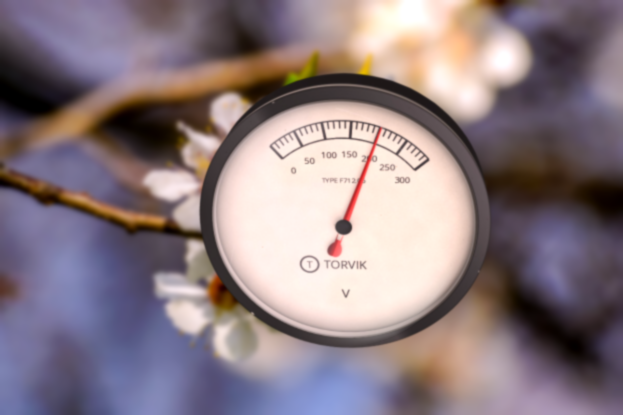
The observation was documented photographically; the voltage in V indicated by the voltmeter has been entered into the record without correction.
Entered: 200 V
